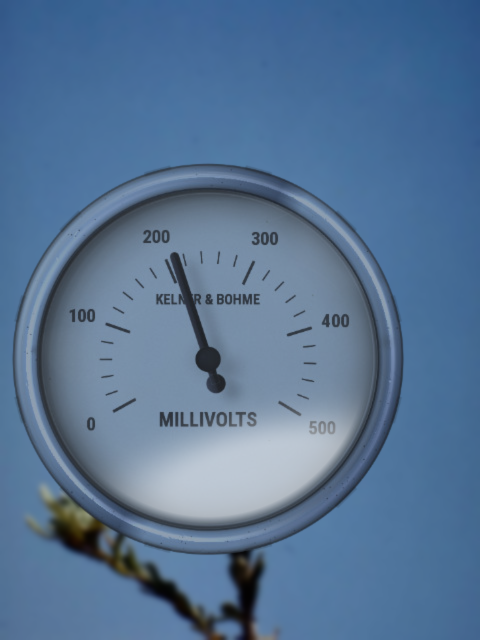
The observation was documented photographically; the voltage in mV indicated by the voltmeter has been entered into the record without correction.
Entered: 210 mV
